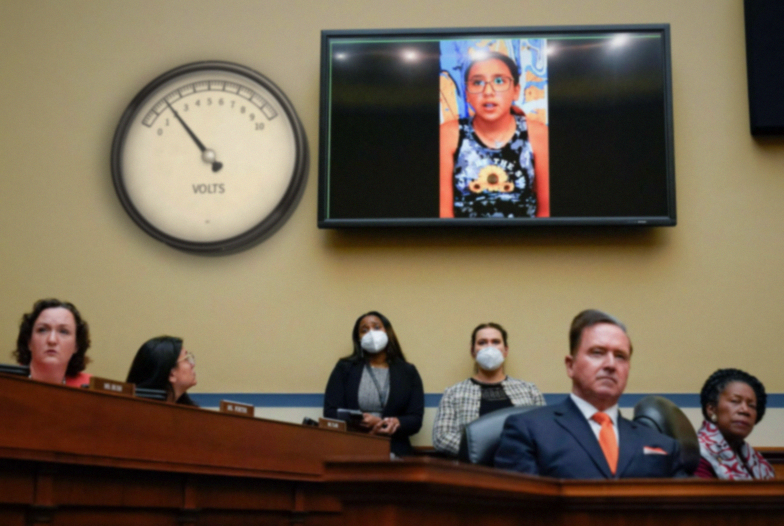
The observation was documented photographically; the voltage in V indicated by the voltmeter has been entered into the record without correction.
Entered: 2 V
